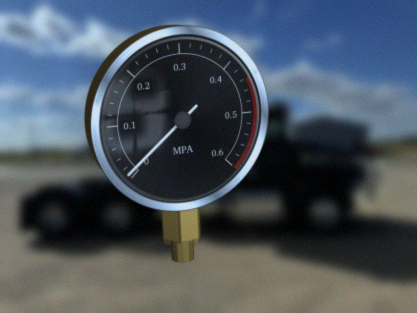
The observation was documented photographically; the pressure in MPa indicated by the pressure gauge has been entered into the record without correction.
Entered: 0.01 MPa
